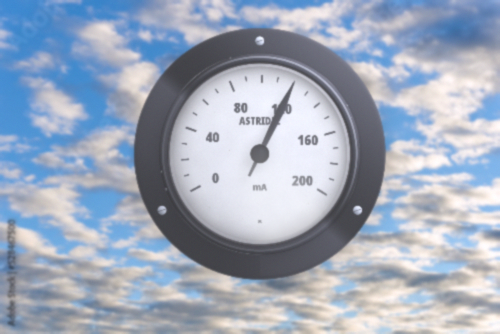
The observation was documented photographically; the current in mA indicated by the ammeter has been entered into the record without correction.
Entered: 120 mA
